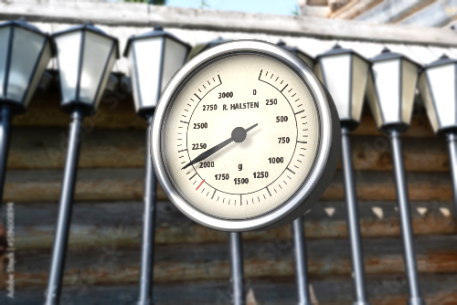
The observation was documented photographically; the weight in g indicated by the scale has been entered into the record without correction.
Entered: 2100 g
